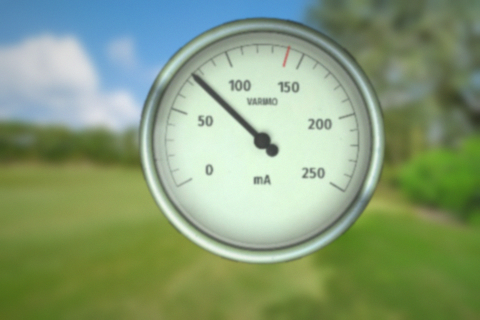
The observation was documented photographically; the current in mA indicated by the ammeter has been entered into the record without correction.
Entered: 75 mA
